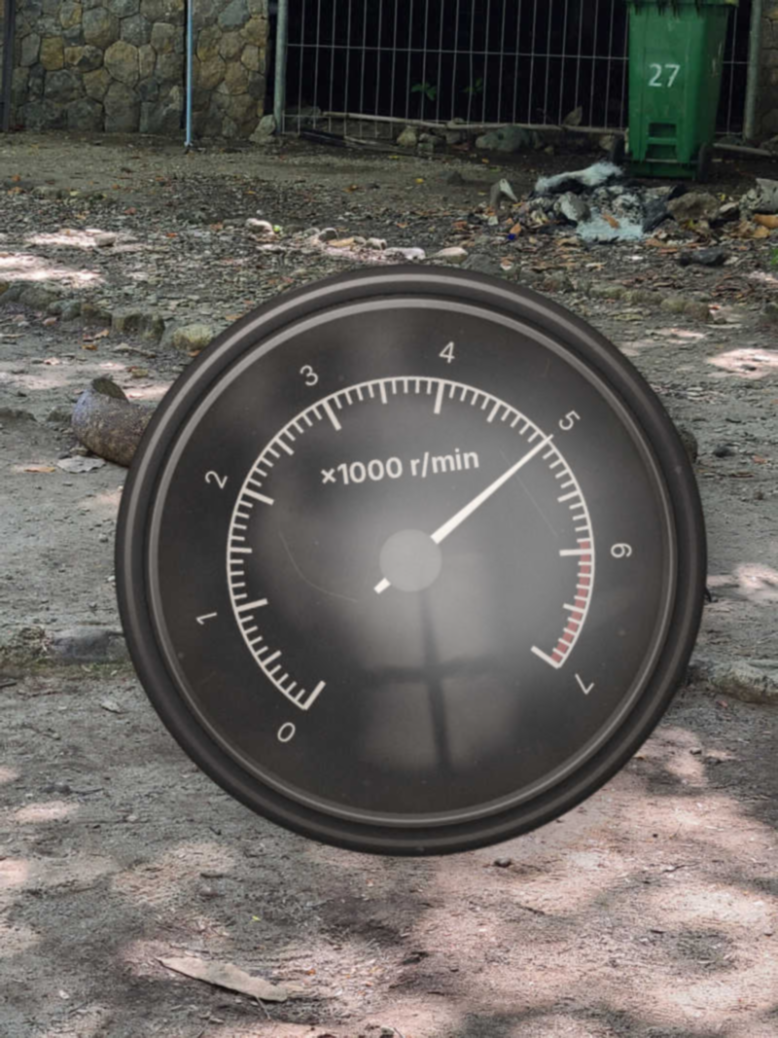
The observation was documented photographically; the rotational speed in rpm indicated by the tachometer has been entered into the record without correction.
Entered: 5000 rpm
